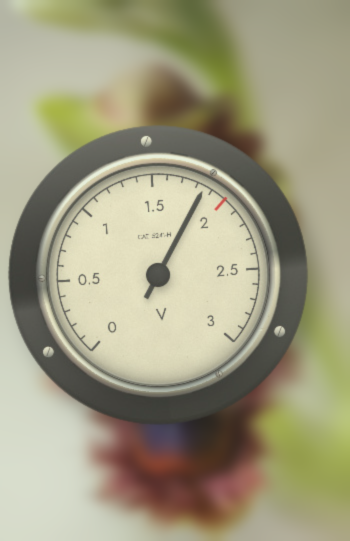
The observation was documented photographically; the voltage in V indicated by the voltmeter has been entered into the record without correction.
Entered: 1.85 V
